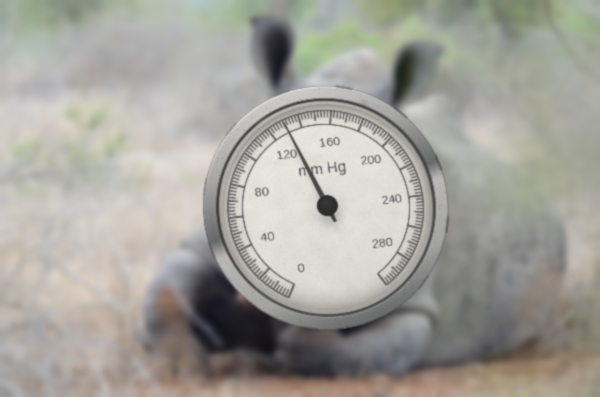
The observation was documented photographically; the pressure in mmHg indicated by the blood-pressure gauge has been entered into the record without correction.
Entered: 130 mmHg
